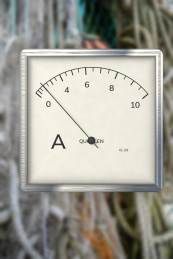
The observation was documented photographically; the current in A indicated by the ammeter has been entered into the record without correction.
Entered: 2 A
